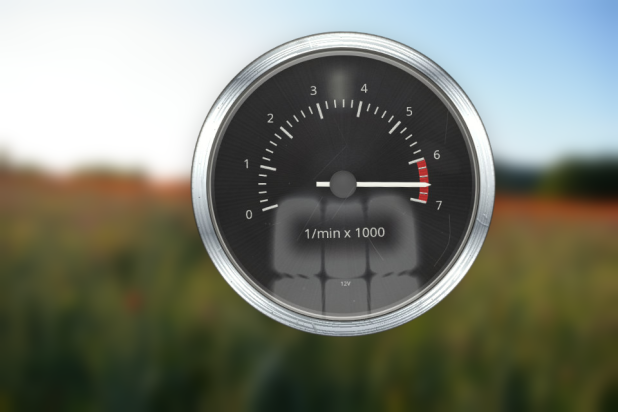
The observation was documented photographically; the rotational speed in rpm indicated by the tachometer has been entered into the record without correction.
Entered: 6600 rpm
